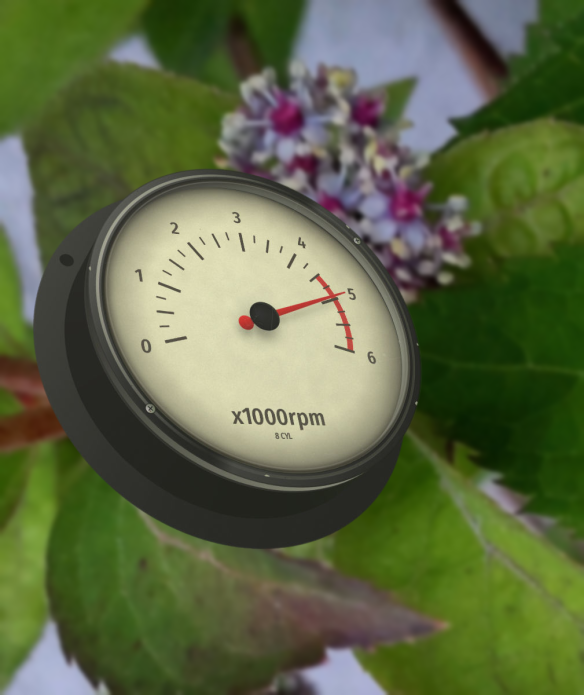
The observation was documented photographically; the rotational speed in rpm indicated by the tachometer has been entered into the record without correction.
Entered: 5000 rpm
